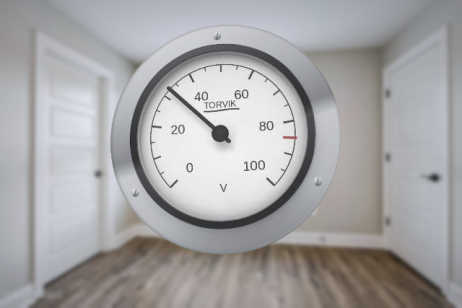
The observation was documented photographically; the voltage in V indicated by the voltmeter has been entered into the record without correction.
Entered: 32.5 V
